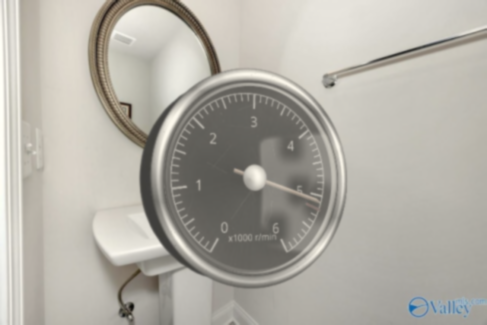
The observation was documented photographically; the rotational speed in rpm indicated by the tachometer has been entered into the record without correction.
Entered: 5100 rpm
